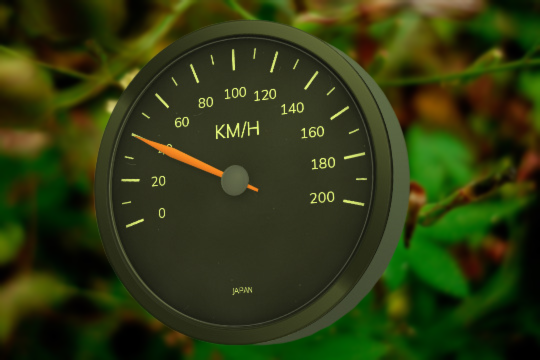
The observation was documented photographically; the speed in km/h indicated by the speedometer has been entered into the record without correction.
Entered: 40 km/h
